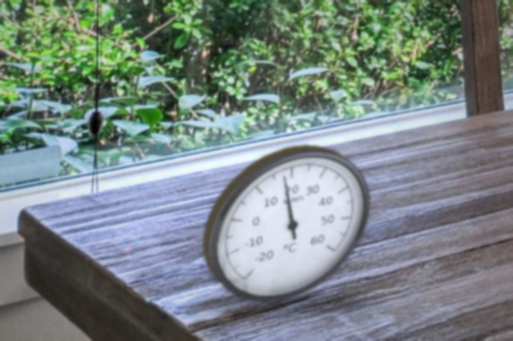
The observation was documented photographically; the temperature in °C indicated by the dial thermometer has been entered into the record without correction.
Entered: 17.5 °C
